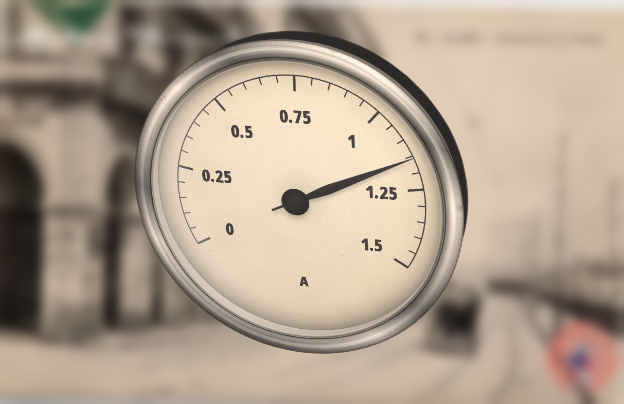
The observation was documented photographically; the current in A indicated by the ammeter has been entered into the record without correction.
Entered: 1.15 A
